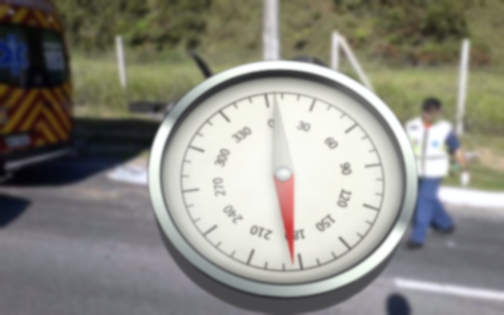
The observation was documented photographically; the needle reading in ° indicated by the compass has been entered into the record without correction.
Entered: 185 °
